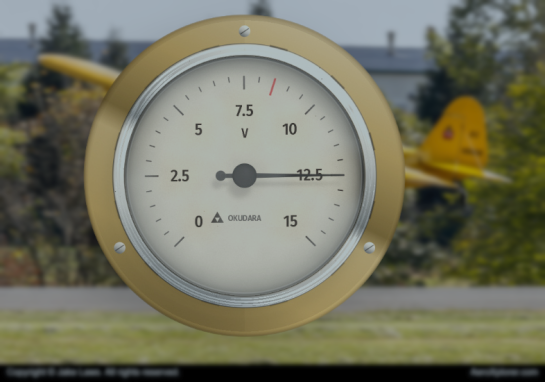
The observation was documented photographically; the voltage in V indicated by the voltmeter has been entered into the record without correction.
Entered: 12.5 V
